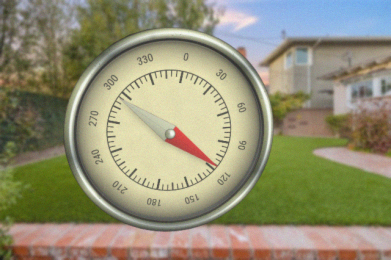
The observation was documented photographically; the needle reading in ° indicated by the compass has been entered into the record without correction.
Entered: 115 °
